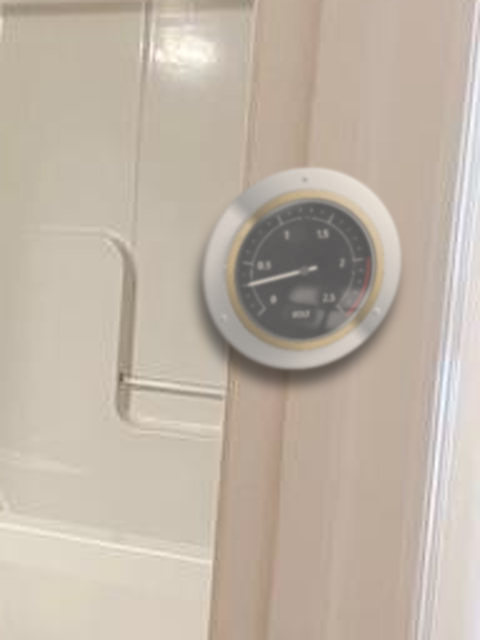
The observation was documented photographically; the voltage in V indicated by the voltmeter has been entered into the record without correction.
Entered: 0.3 V
